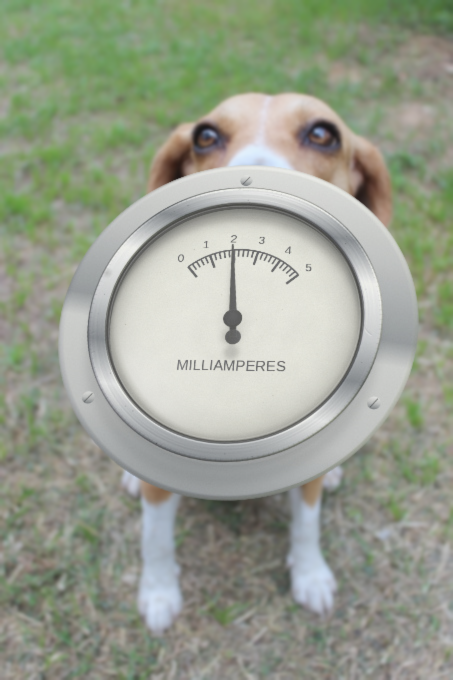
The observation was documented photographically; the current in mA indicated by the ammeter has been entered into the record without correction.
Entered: 2 mA
